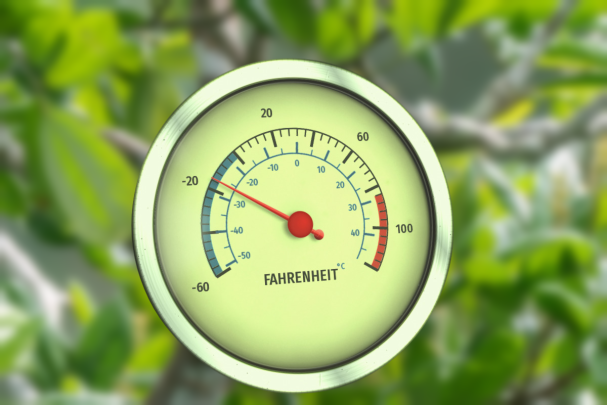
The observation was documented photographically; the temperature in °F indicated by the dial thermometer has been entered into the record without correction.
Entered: -16 °F
